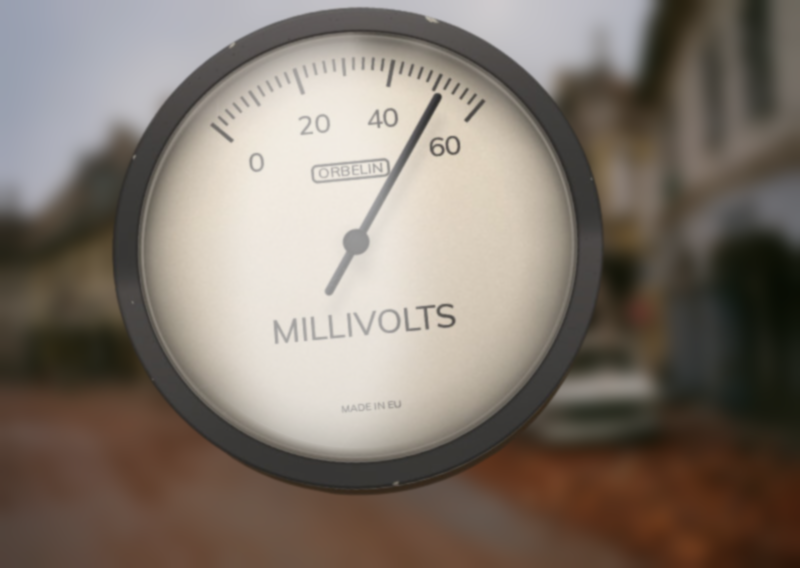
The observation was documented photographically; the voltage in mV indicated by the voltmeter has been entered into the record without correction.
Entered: 52 mV
